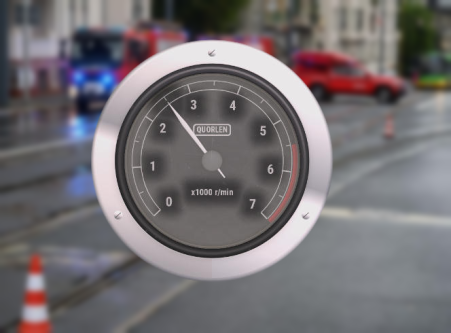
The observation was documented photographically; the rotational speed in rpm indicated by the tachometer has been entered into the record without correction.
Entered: 2500 rpm
